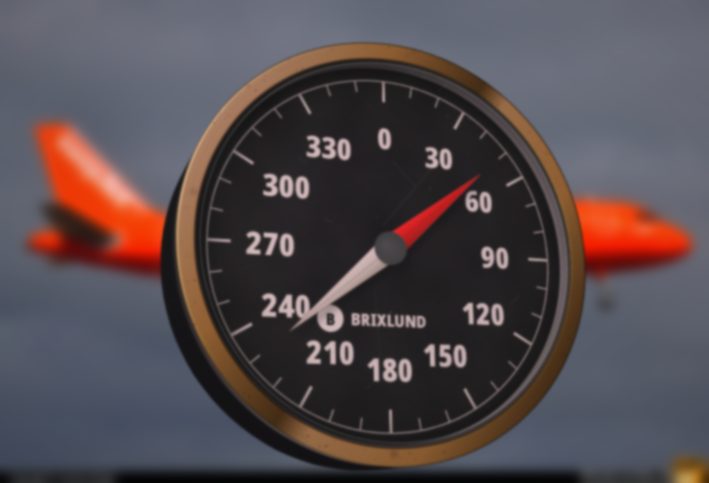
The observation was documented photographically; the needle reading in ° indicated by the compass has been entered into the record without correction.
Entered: 50 °
